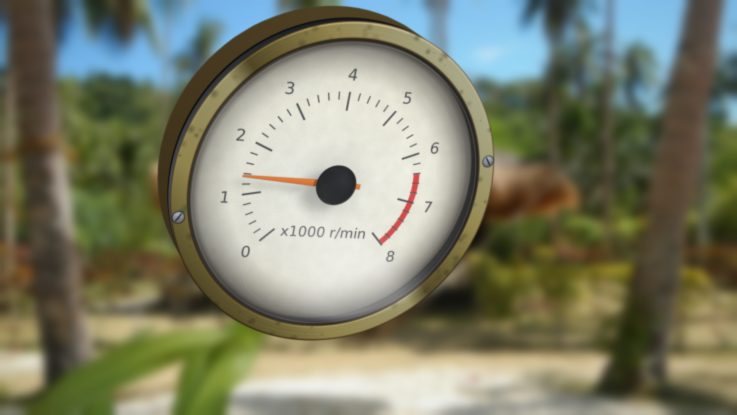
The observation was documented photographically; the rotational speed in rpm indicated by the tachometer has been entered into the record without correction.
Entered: 1400 rpm
